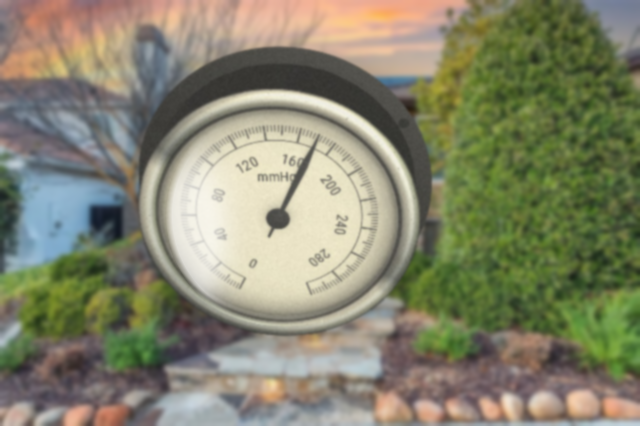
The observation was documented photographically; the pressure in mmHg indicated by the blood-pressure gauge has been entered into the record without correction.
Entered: 170 mmHg
